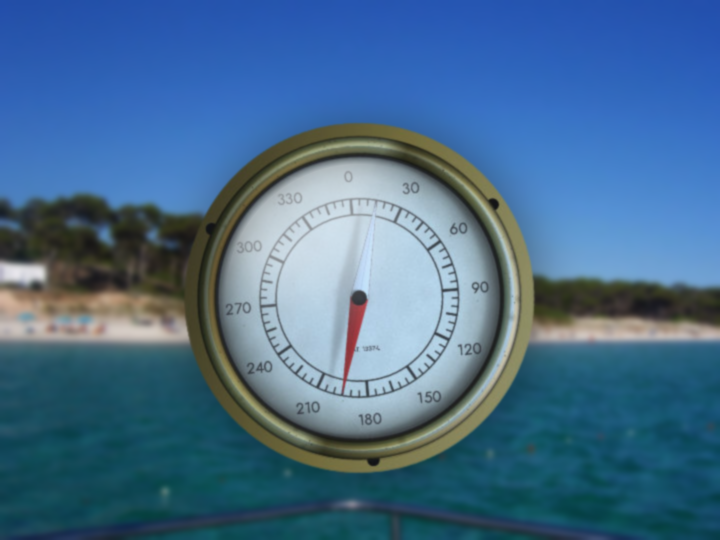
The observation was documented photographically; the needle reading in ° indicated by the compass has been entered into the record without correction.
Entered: 195 °
